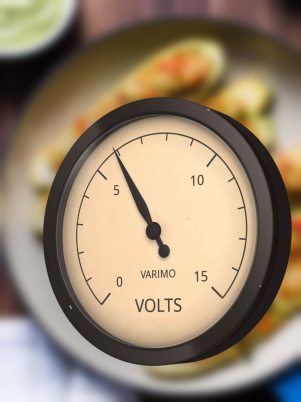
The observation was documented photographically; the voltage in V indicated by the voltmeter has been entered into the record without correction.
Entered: 6 V
